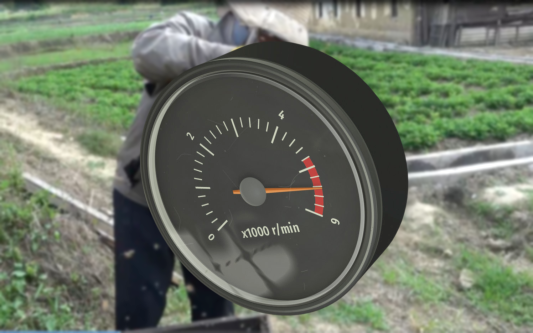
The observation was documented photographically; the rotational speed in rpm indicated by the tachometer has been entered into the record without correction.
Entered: 5400 rpm
